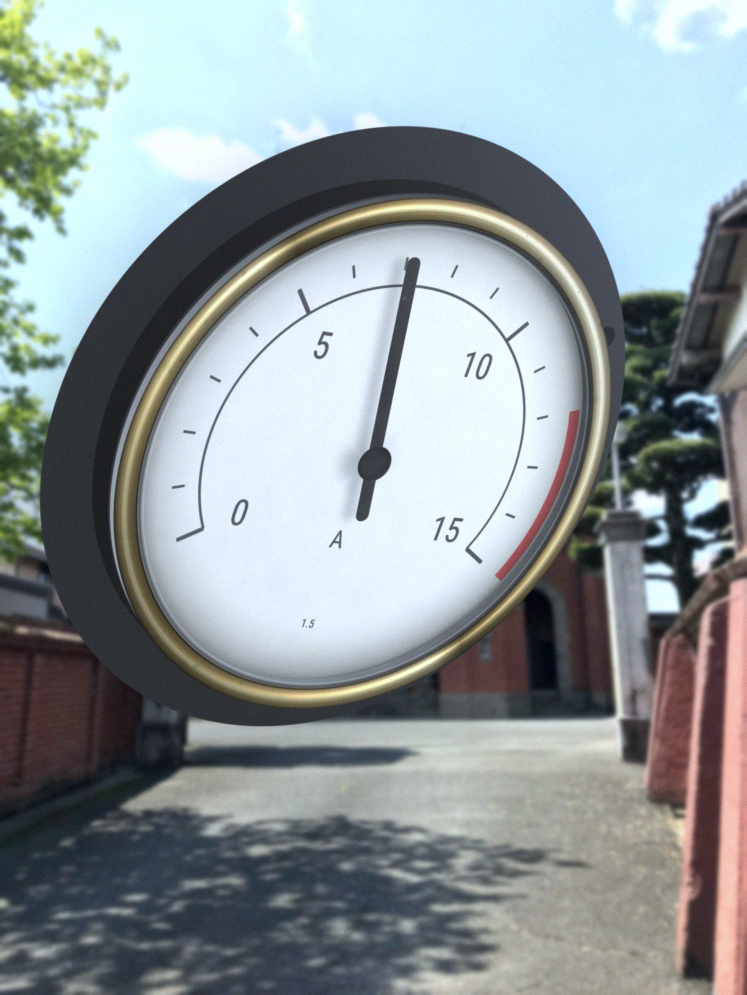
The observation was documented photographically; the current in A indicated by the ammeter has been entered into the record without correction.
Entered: 7 A
